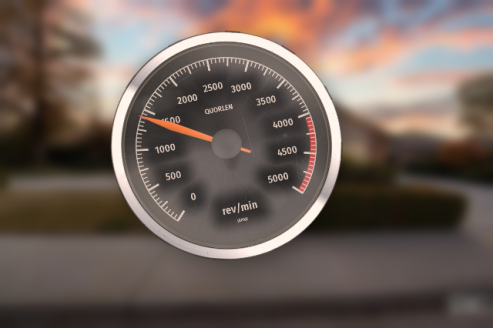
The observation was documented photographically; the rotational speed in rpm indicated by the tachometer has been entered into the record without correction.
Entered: 1400 rpm
